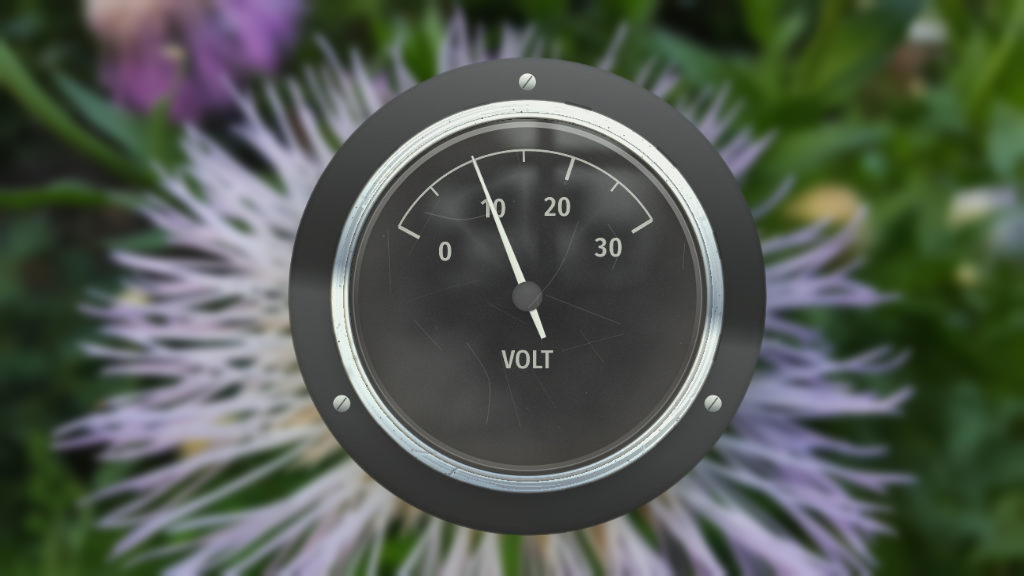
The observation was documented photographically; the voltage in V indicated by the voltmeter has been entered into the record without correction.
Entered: 10 V
